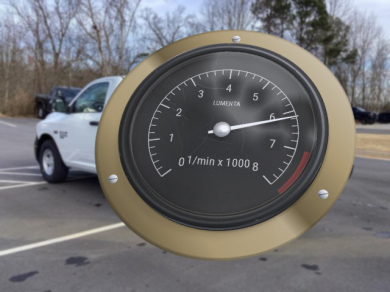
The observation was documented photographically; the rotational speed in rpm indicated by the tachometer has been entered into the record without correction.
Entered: 6200 rpm
